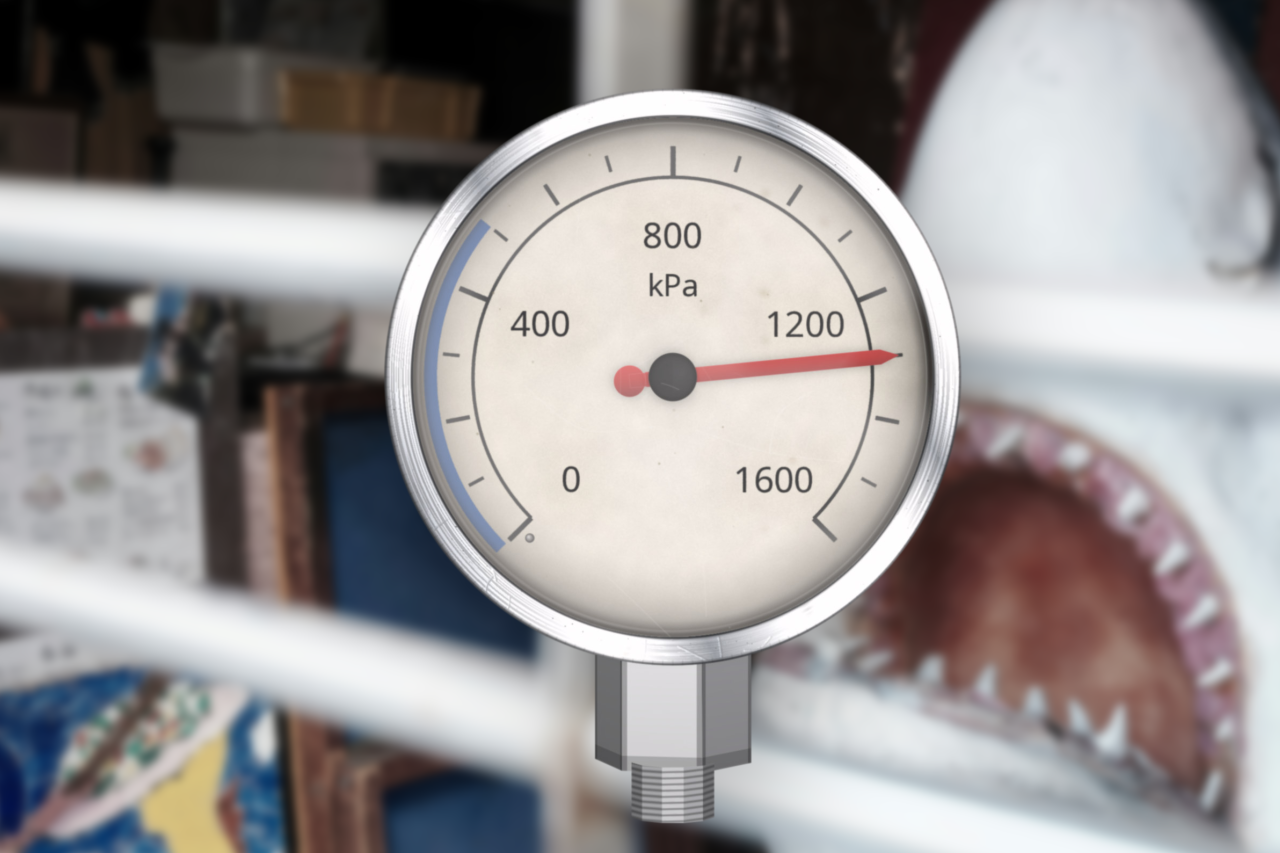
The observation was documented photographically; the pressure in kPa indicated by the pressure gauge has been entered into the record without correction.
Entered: 1300 kPa
